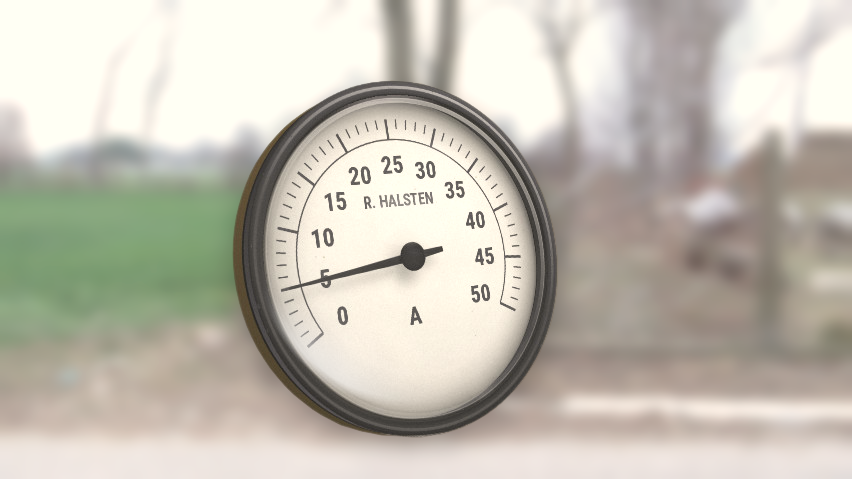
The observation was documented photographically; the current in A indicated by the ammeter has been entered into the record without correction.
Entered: 5 A
